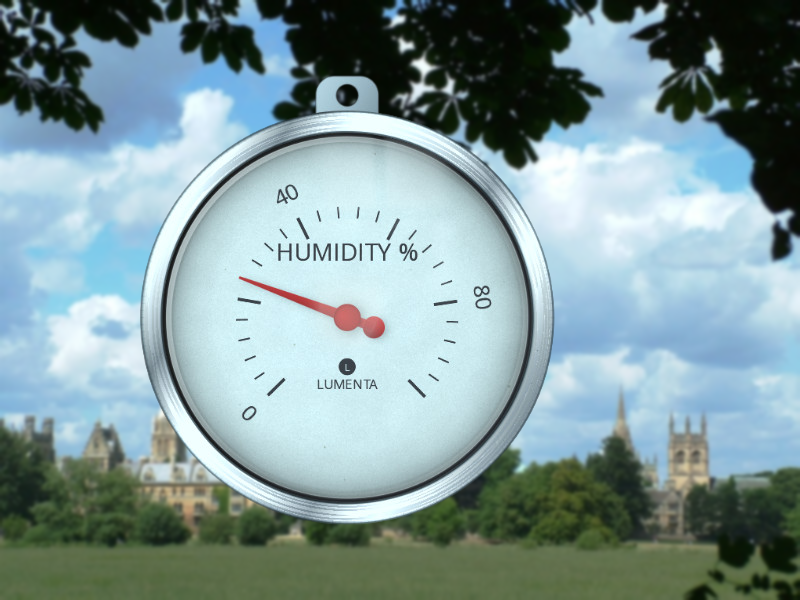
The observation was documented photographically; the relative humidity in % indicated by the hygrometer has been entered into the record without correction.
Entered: 24 %
